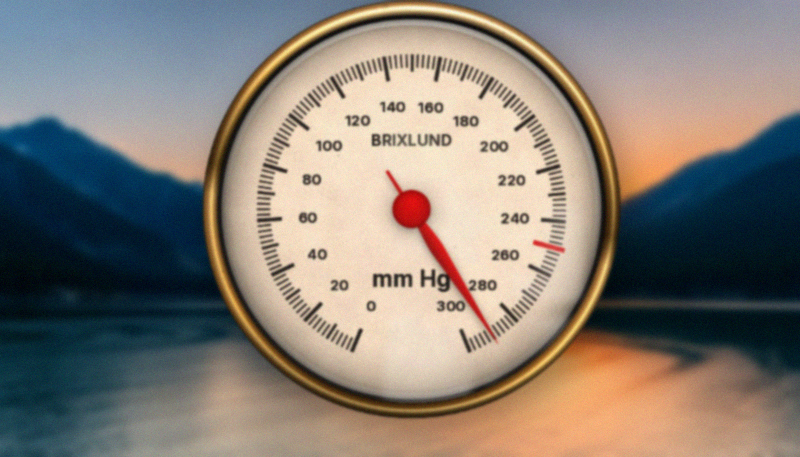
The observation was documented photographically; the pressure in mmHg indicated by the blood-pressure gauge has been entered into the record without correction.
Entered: 290 mmHg
